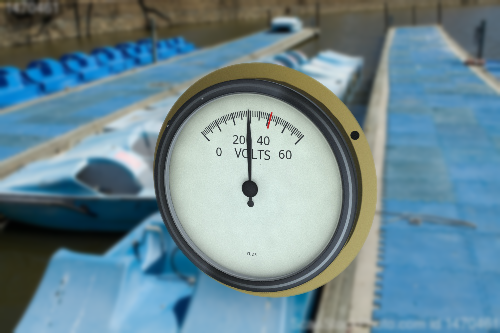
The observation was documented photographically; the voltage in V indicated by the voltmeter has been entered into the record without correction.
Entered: 30 V
